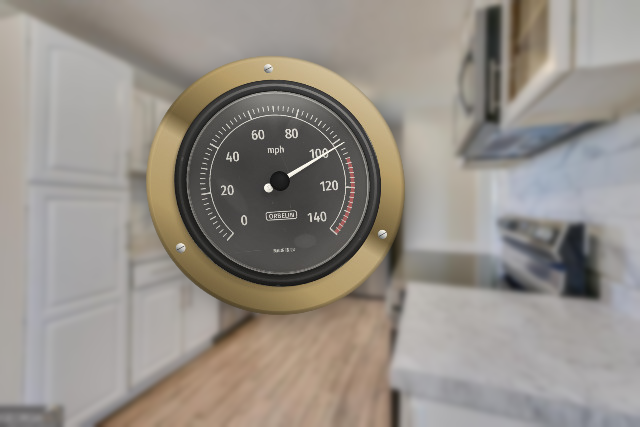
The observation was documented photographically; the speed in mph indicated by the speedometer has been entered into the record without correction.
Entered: 102 mph
